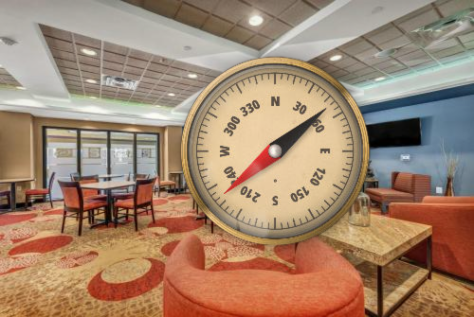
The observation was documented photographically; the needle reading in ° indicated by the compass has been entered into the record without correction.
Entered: 230 °
